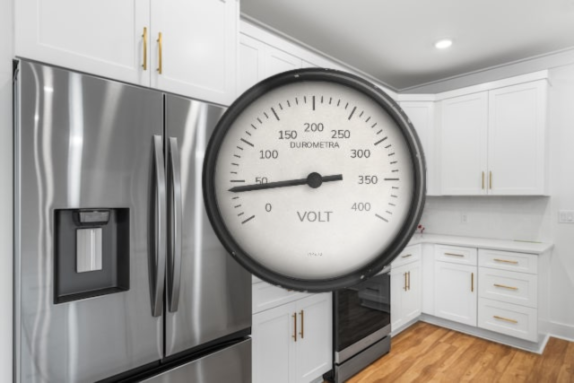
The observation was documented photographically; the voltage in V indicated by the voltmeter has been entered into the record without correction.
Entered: 40 V
